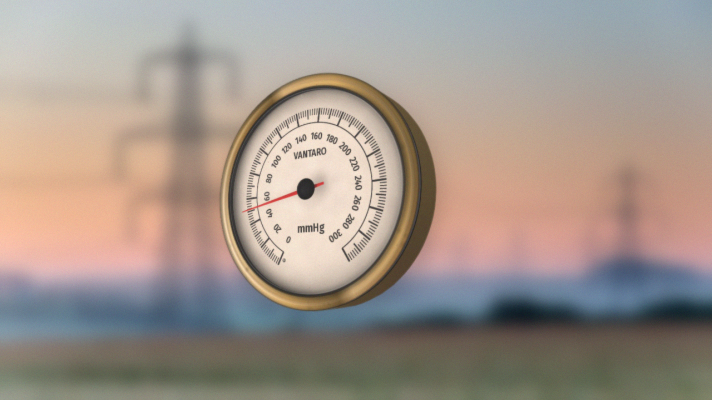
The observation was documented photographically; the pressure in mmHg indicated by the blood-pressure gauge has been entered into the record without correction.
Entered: 50 mmHg
